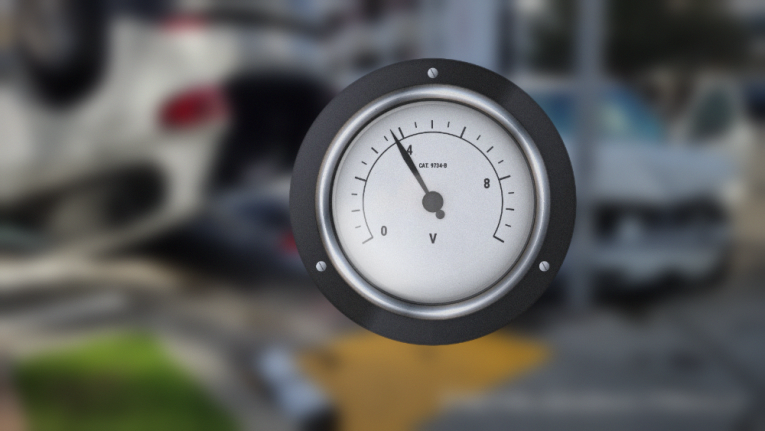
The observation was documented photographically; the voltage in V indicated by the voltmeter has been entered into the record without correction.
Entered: 3.75 V
